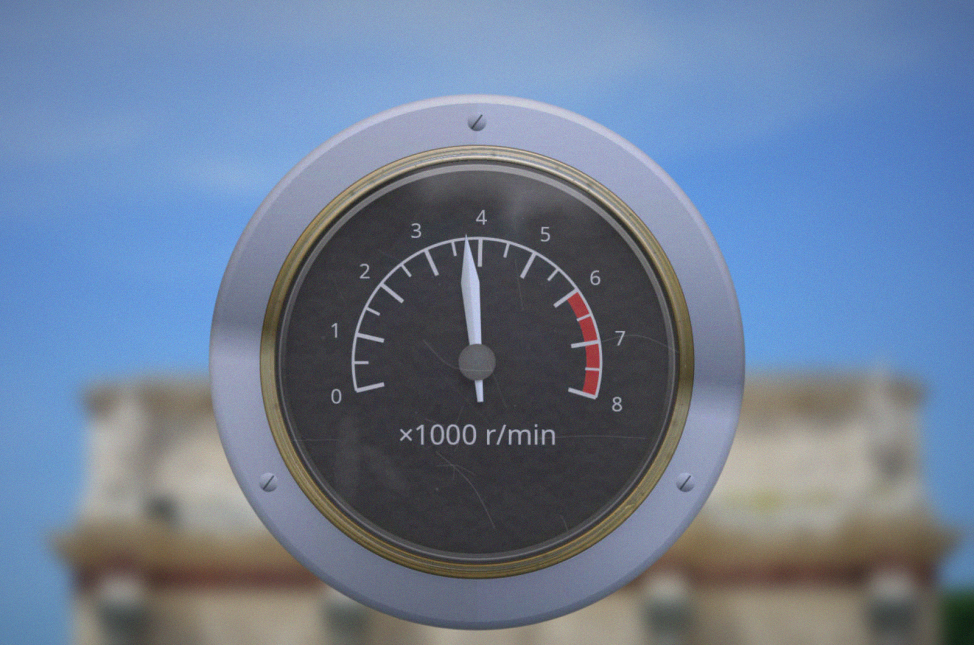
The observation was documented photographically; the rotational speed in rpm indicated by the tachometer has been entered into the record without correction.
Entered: 3750 rpm
